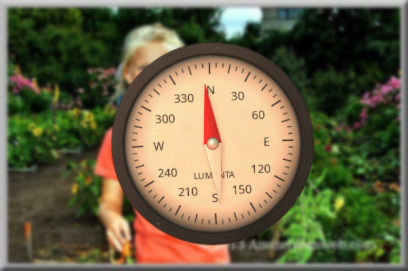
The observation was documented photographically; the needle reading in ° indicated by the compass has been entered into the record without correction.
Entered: 355 °
